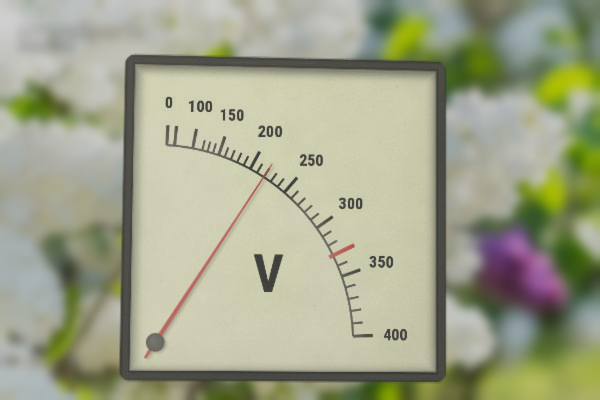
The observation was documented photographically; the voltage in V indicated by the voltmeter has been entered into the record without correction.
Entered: 220 V
